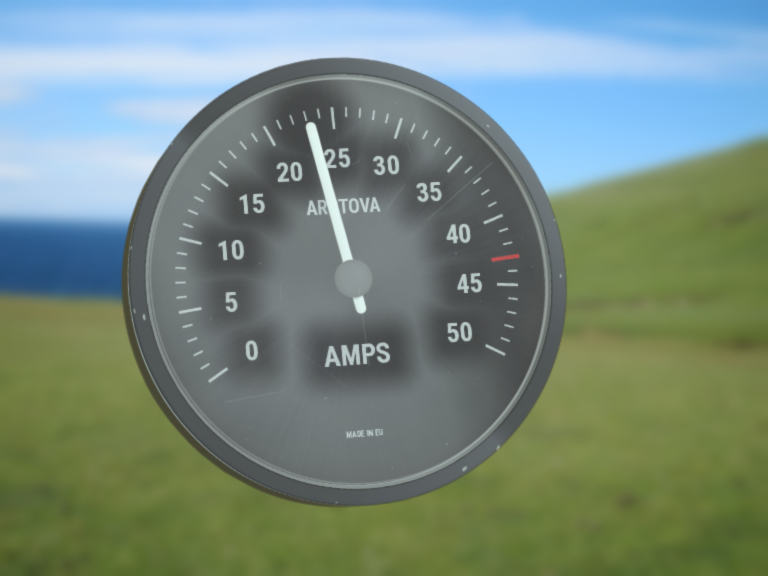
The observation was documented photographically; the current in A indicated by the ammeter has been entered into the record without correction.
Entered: 23 A
